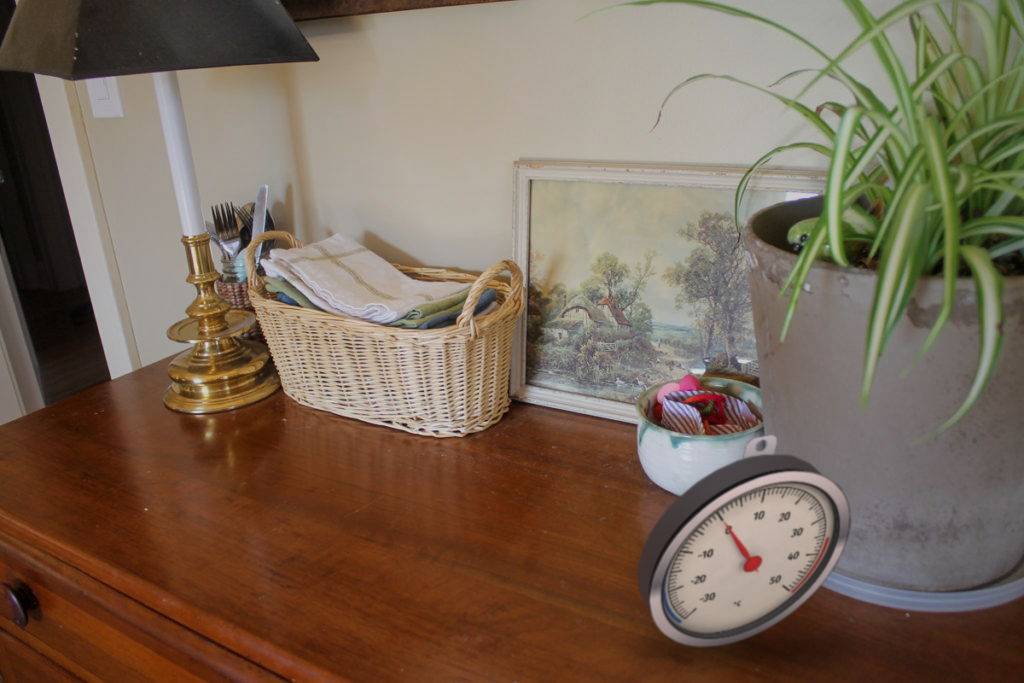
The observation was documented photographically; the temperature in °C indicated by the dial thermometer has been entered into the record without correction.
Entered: 0 °C
